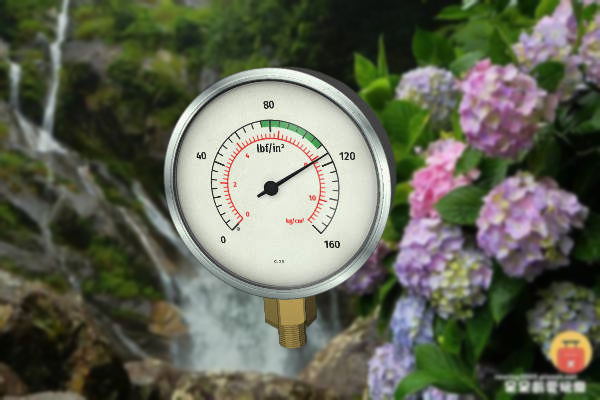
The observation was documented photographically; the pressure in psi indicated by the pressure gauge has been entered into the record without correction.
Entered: 115 psi
